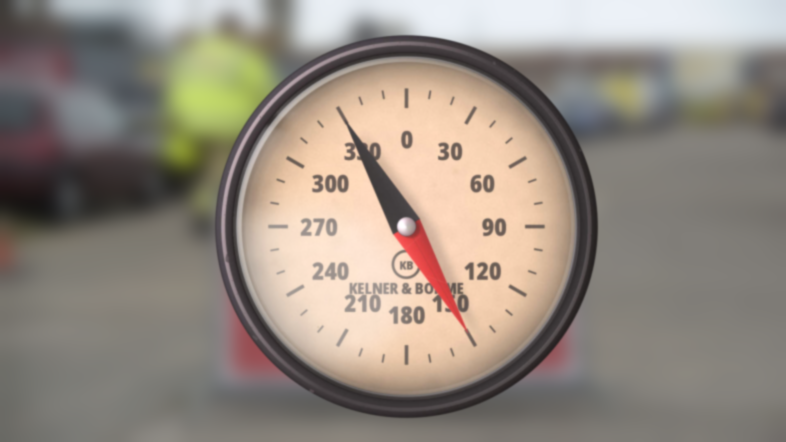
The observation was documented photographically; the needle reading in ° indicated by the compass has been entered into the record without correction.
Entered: 150 °
